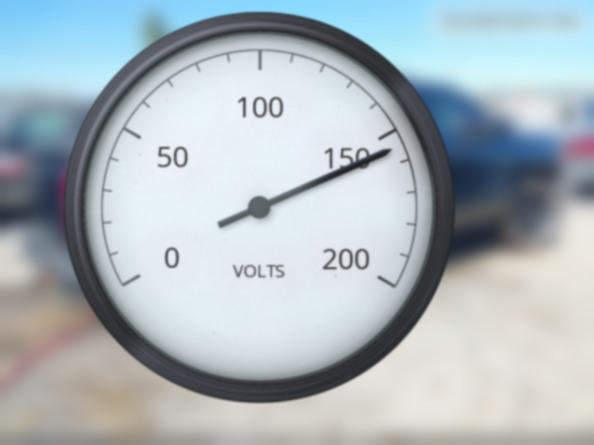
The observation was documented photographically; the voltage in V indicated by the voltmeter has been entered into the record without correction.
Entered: 155 V
